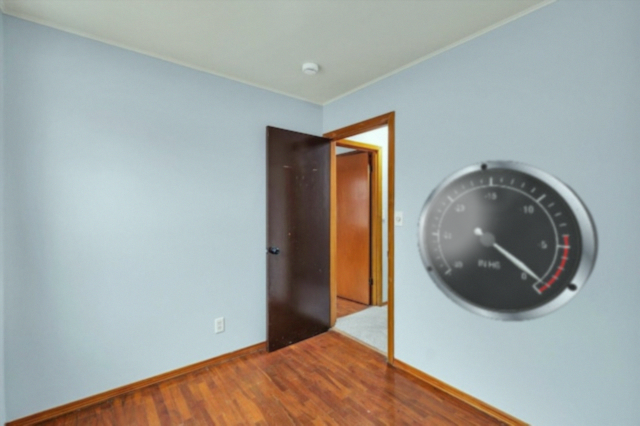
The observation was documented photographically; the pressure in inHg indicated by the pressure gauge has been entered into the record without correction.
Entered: -1 inHg
